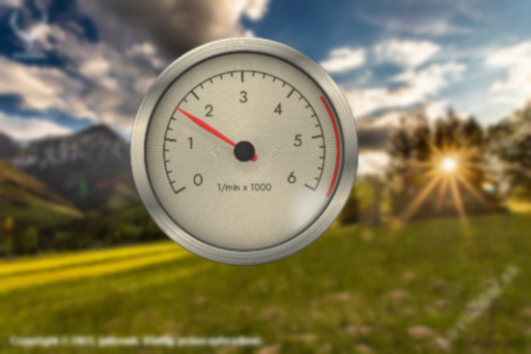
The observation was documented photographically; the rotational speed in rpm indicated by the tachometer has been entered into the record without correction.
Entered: 1600 rpm
